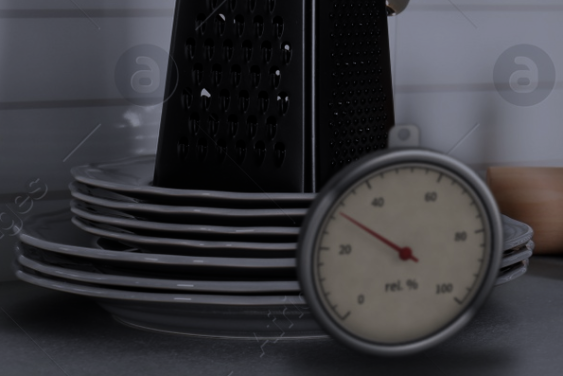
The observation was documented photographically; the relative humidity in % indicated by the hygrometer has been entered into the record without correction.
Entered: 30 %
